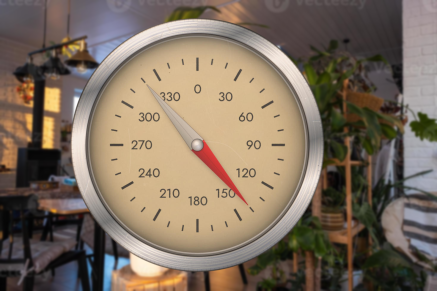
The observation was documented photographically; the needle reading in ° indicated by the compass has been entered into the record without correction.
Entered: 140 °
